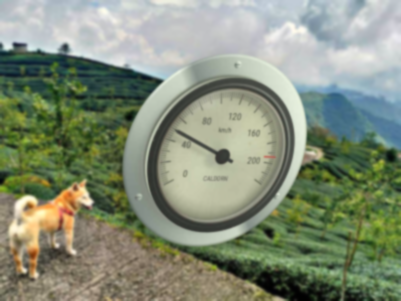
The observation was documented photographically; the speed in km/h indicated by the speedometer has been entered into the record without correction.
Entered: 50 km/h
